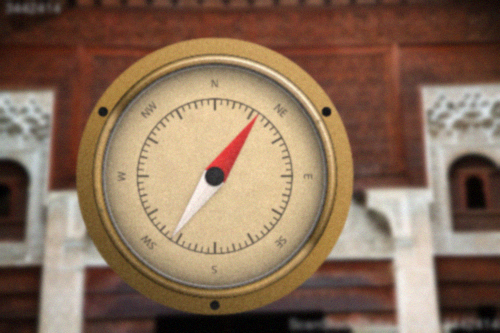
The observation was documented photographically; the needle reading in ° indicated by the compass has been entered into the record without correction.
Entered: 35 °
